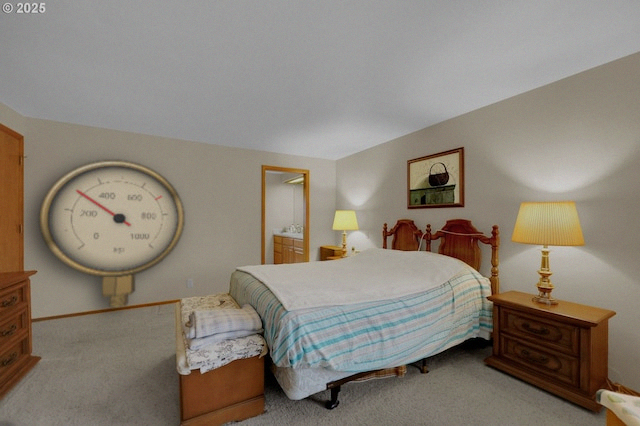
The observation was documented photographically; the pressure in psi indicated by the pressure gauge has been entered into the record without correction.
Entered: 300 psi
